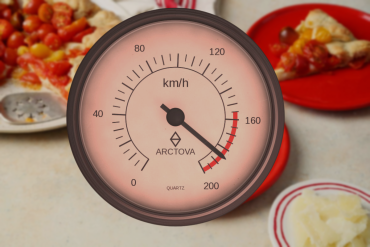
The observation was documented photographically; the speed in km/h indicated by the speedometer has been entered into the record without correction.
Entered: 185 km/h
